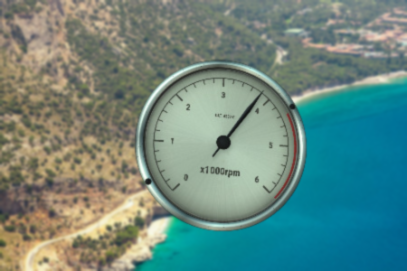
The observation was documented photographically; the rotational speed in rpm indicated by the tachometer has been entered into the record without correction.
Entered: 3800 rpm
